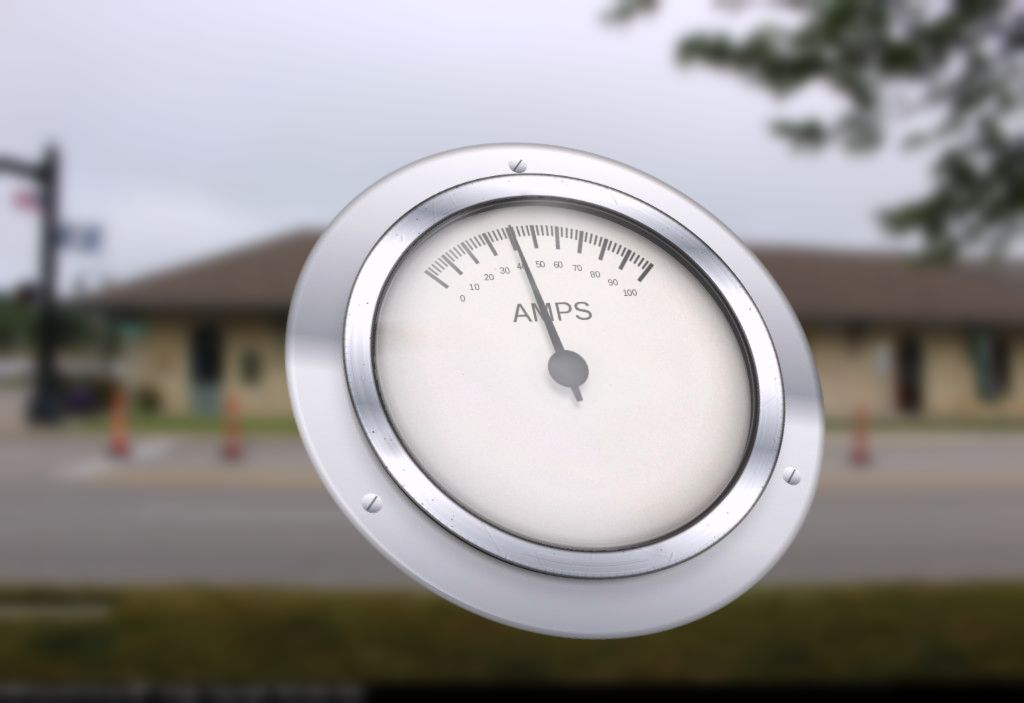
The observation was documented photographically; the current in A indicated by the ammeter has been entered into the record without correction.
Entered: 40 A
